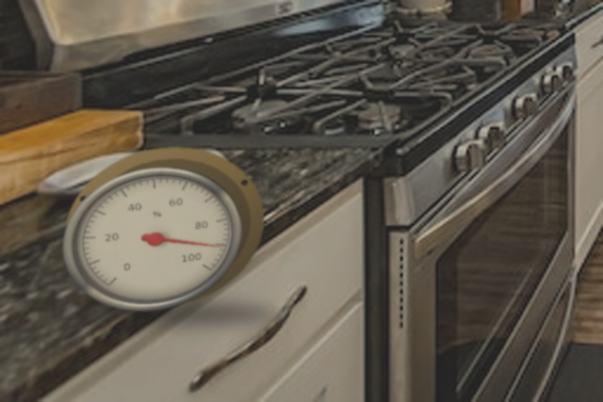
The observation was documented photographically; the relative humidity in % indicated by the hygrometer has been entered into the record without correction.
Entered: 90 %
